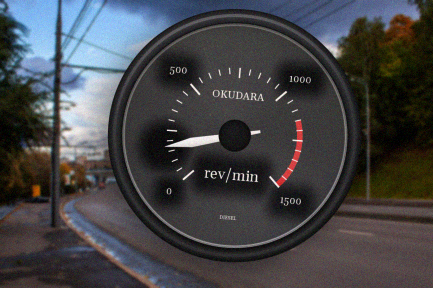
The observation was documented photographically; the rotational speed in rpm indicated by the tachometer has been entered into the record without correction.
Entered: 175 rpm
